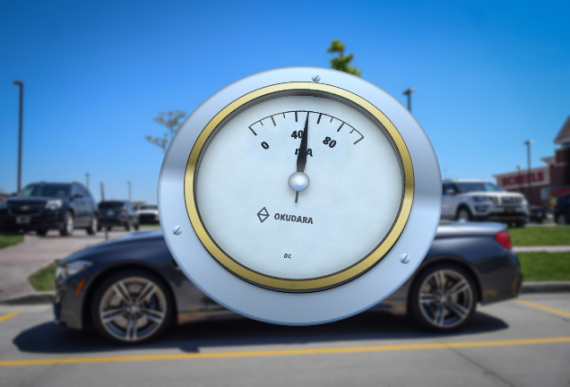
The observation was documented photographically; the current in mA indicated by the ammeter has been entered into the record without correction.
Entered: 50 mA
